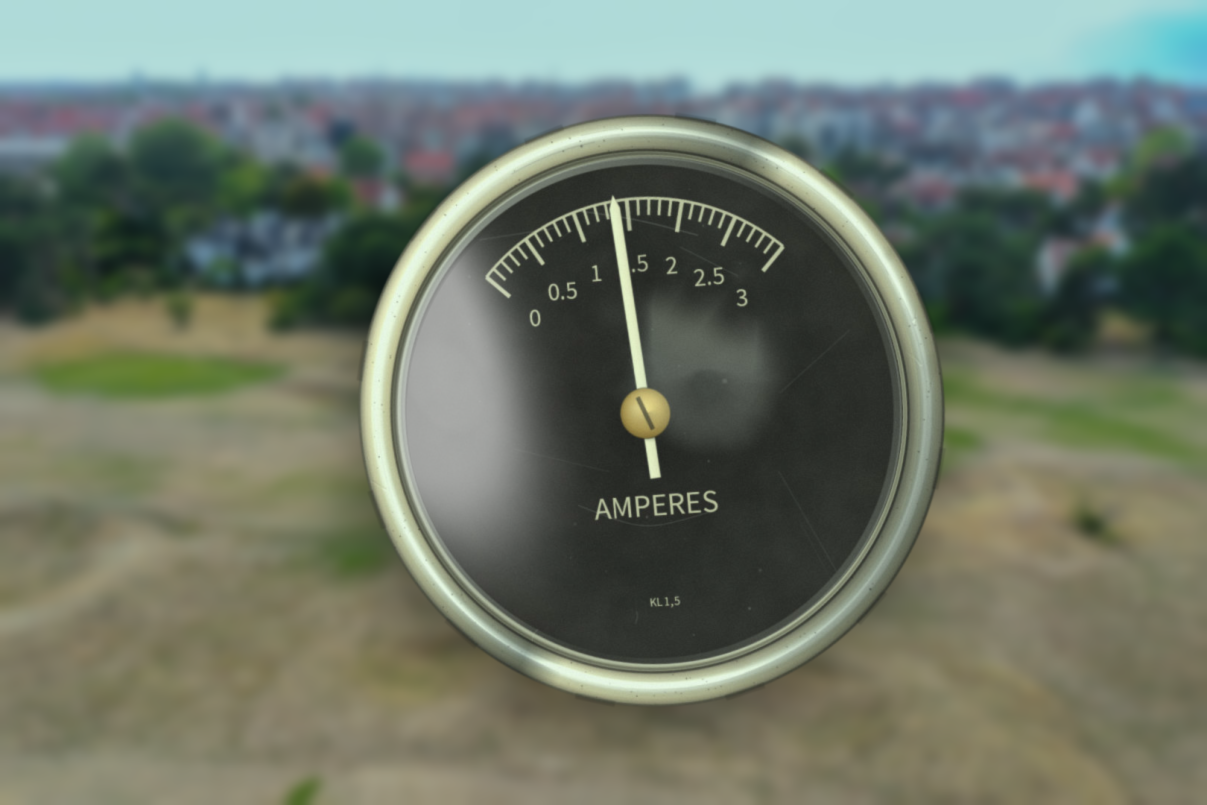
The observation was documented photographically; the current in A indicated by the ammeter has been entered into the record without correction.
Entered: 1.4 A
